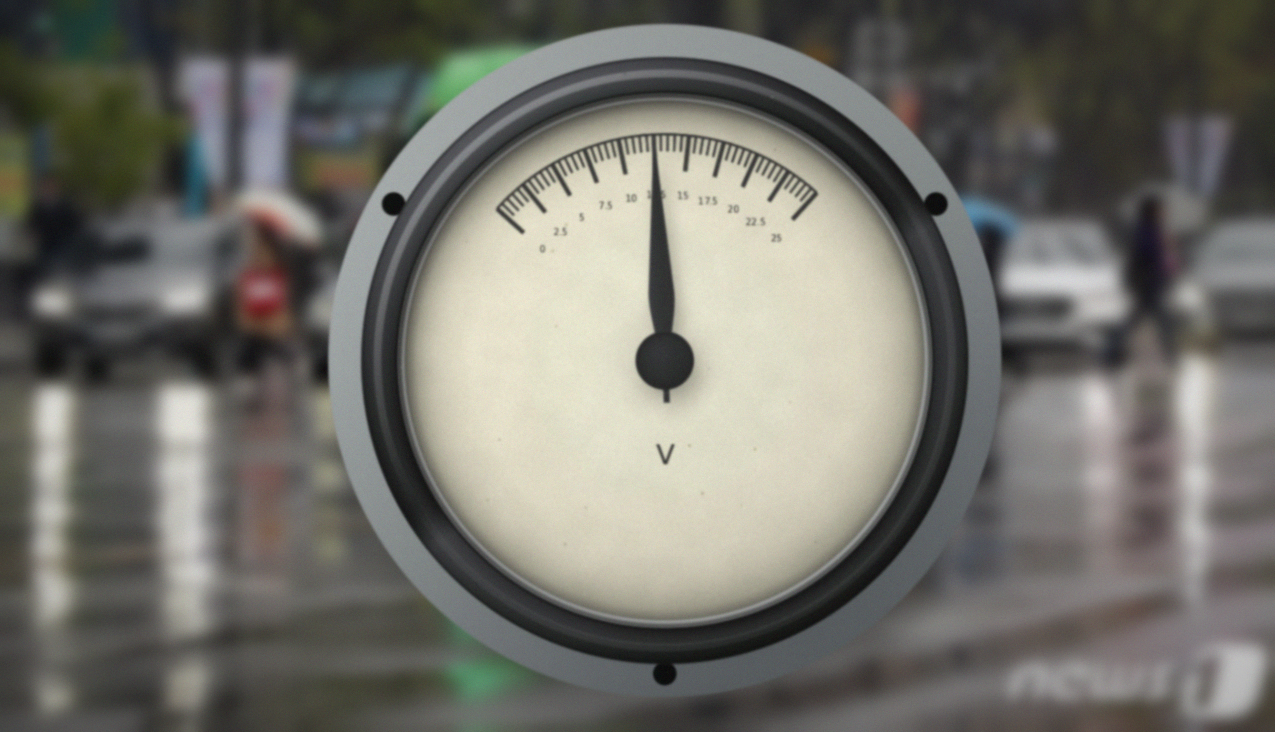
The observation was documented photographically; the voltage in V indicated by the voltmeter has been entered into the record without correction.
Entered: 12.5 V
